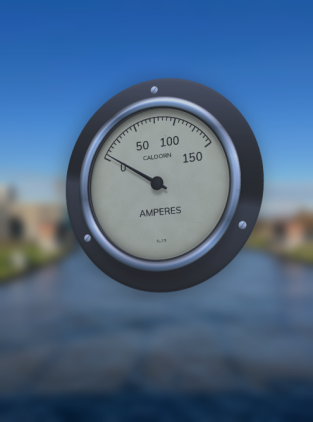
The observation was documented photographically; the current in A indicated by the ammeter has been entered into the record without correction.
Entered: 5 A
